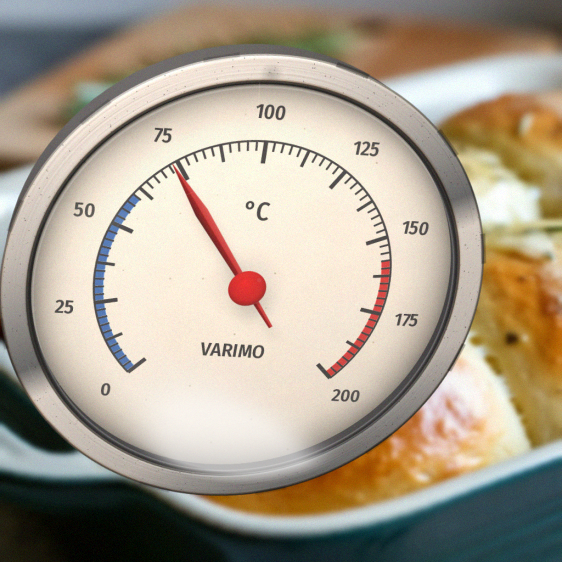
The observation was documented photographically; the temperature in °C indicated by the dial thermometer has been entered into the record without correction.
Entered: 73.75 °C
